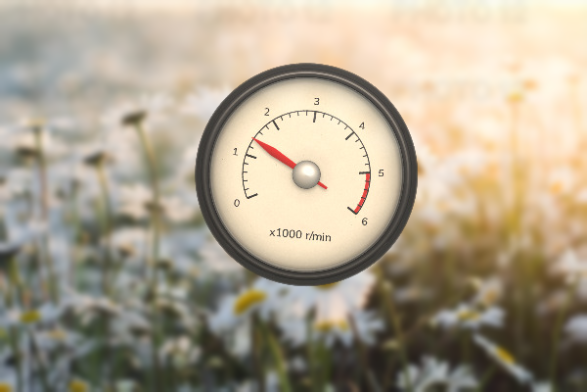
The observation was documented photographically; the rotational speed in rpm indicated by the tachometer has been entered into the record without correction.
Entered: 1400 rpm
